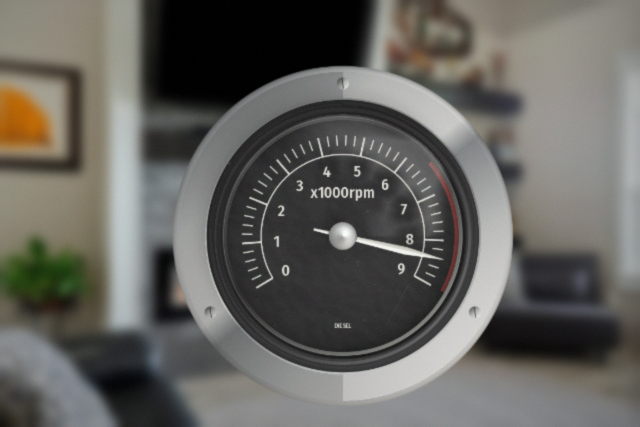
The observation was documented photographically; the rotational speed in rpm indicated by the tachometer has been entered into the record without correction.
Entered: 8400 rpm
